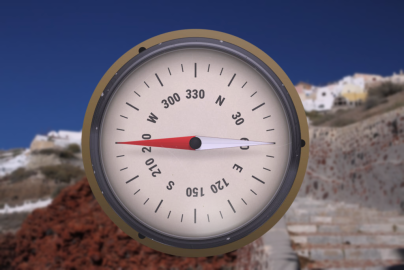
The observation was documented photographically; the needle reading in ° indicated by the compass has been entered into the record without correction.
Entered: 240 °
